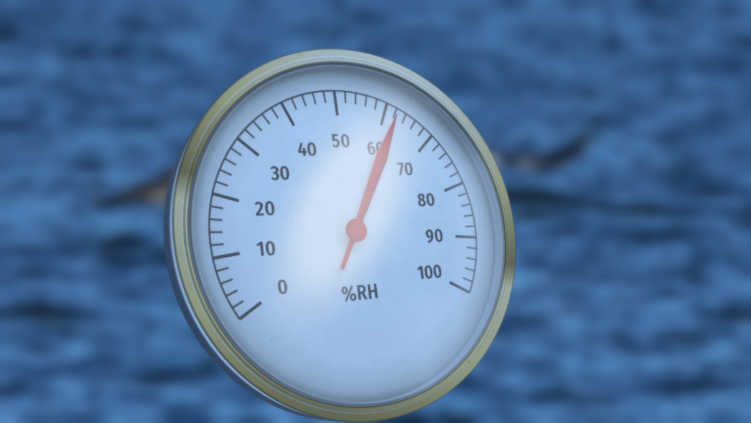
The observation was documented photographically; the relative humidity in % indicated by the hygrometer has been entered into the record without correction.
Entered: 62 %
